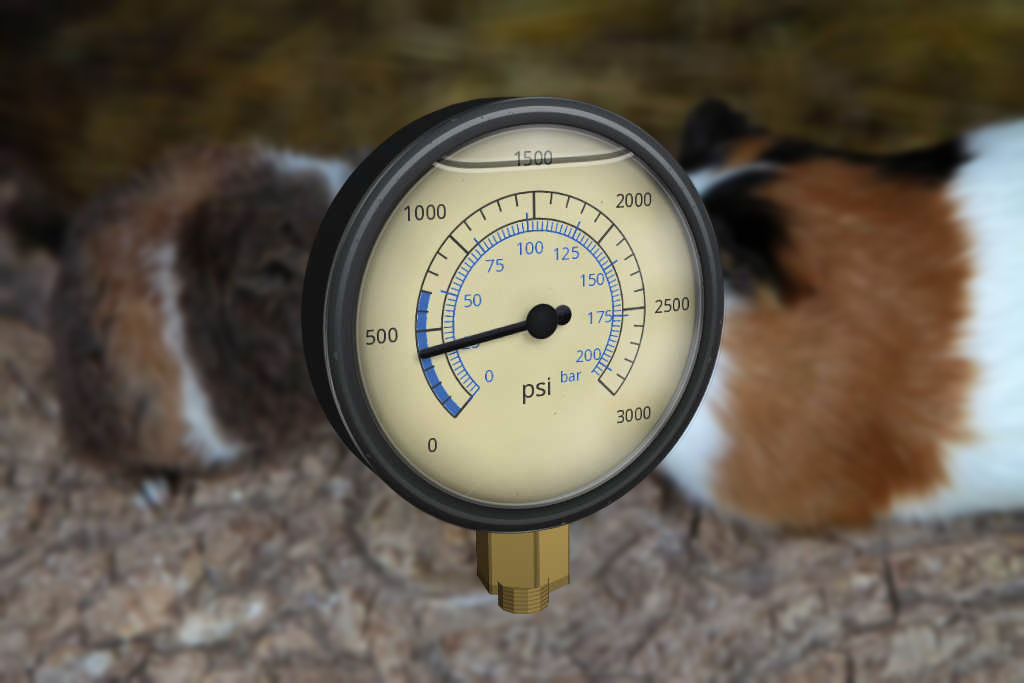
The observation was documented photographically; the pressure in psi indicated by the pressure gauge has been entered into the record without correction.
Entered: 400 psi
